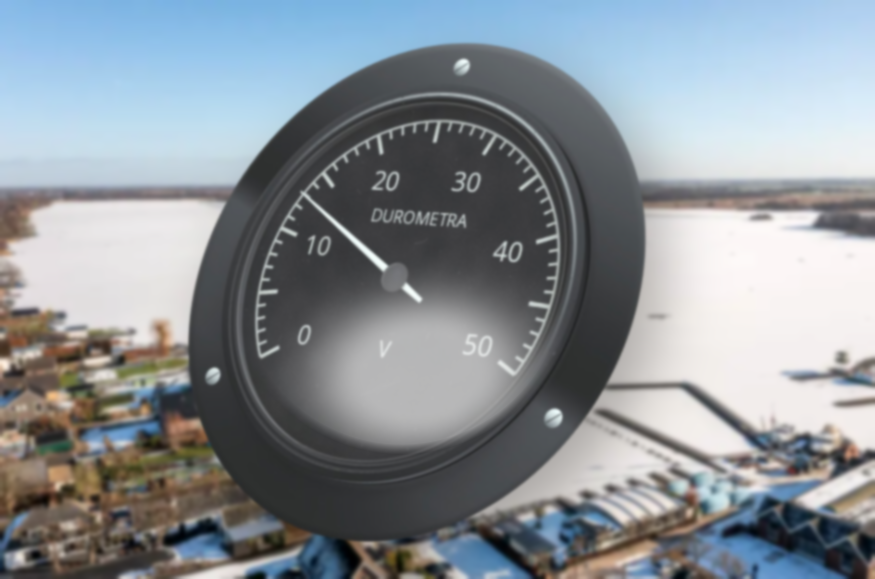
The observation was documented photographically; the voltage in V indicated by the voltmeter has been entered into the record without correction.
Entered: 13 V
